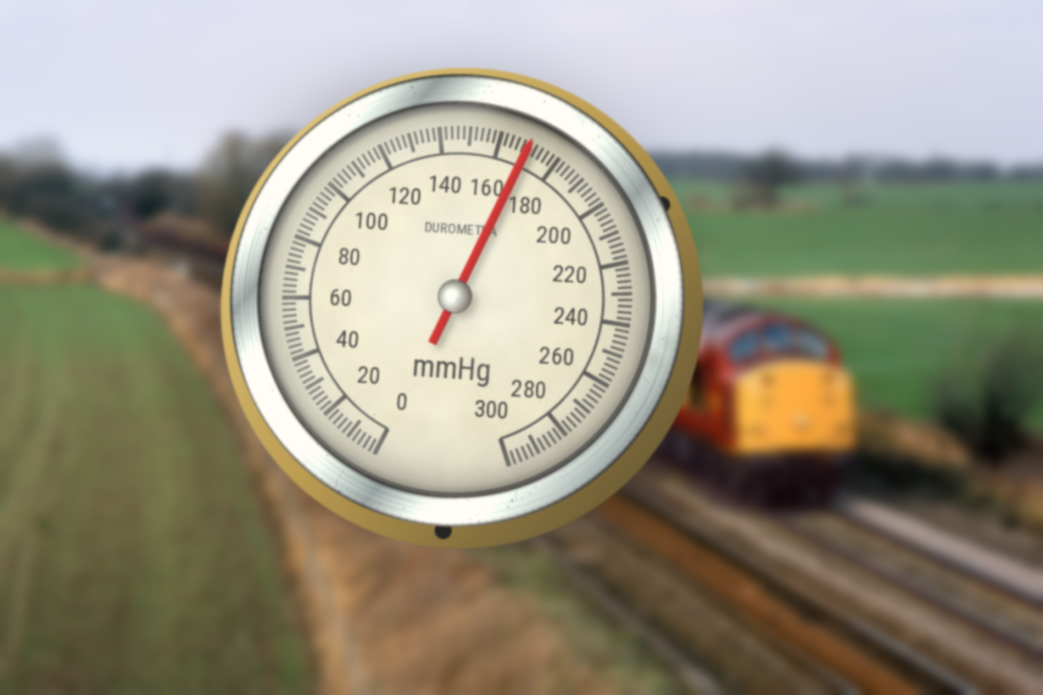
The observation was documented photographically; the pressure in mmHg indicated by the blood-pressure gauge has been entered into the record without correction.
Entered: 170 mmHg
